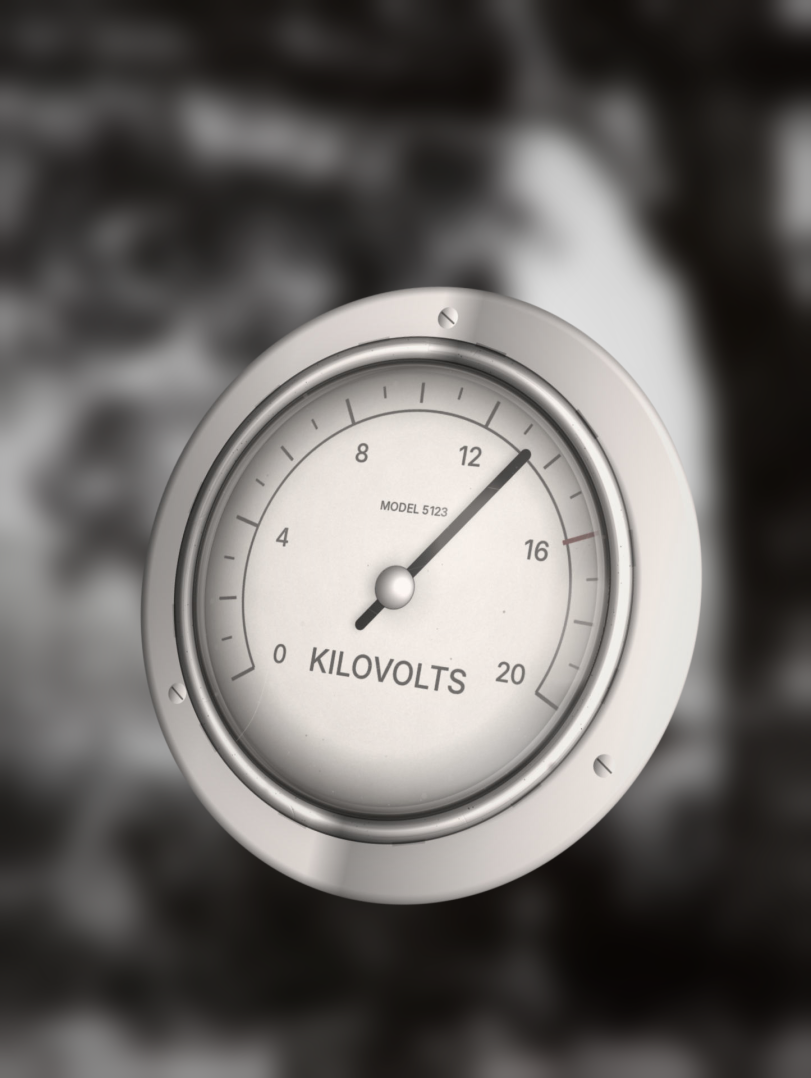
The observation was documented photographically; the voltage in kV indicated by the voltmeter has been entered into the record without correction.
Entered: 13.5 kV
